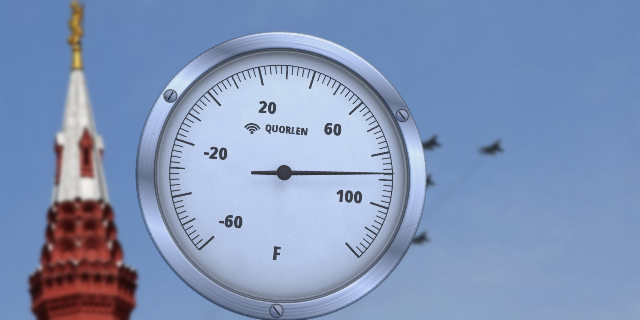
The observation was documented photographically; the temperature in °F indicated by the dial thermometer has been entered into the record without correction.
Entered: 88 °F
